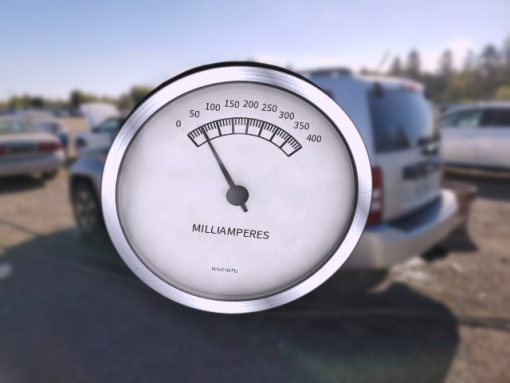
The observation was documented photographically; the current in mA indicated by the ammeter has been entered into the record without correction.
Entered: 50 mA
